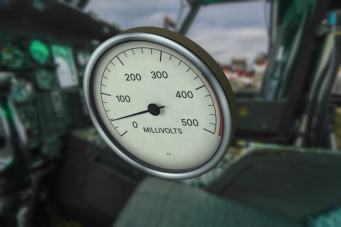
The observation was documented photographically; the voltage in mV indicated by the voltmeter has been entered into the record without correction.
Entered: 40 mV
